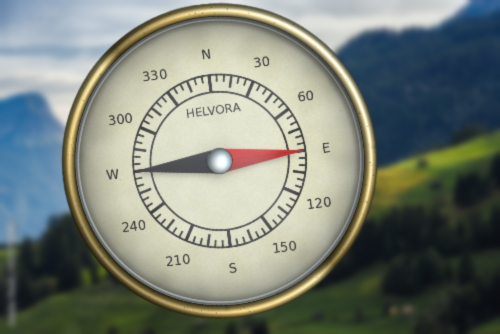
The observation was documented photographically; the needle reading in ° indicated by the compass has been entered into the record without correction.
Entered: 90 °
